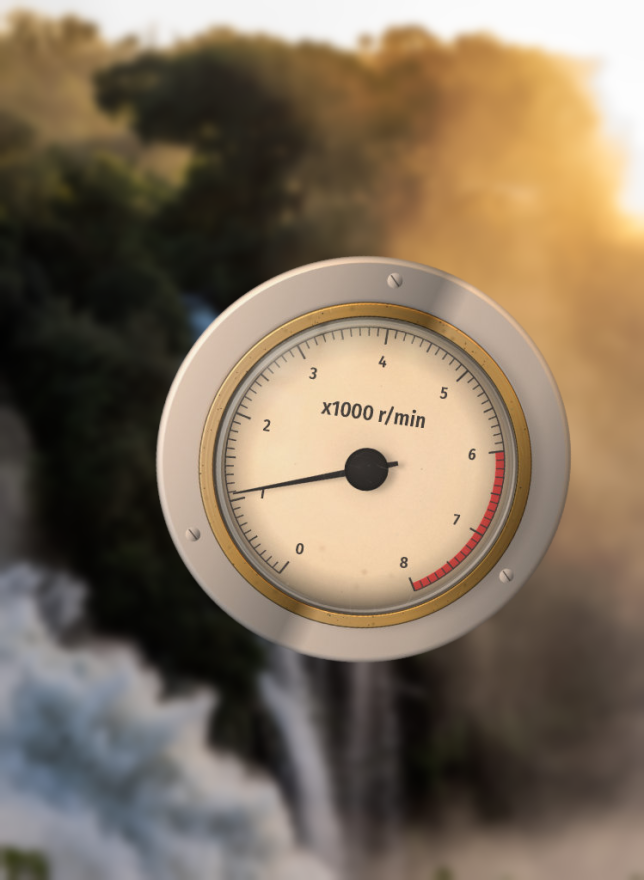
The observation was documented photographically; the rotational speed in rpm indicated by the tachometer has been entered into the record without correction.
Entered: 1100 rpm
